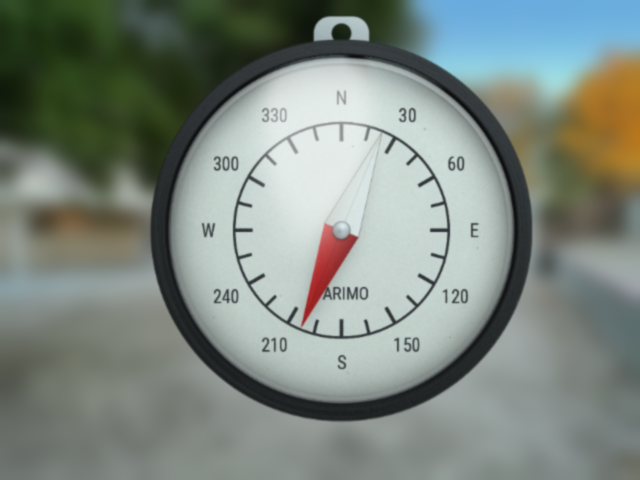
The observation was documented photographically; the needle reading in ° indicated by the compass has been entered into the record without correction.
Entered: 202.5 °
